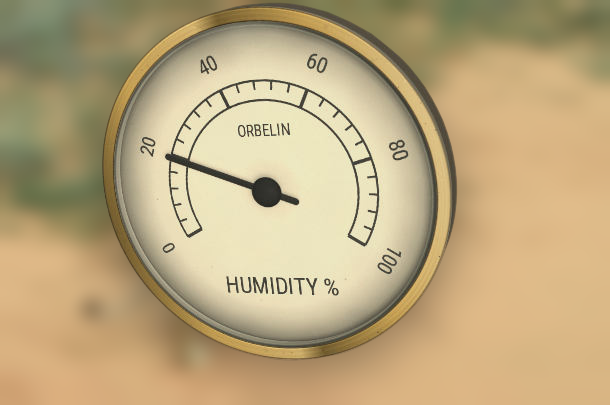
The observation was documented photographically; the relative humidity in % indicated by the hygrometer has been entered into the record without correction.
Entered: 20 %
